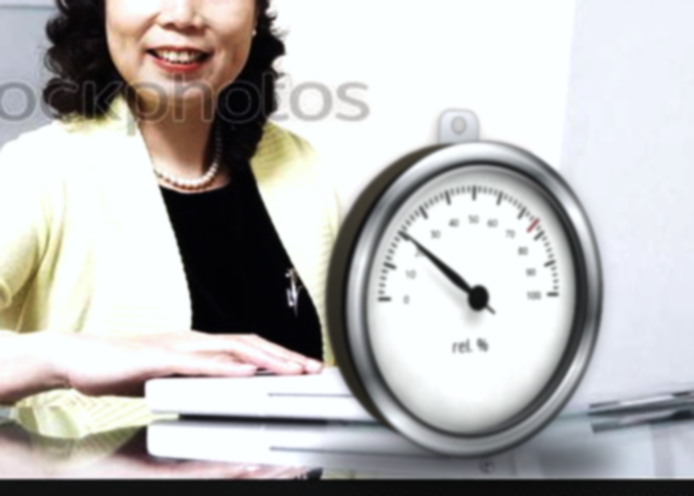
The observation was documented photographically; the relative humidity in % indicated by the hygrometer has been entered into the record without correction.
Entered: 20 %
